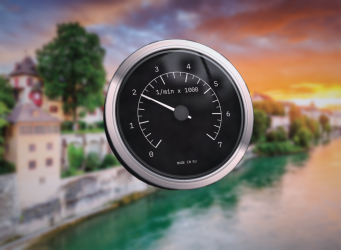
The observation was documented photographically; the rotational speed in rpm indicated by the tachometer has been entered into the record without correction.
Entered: 2000 rpm
